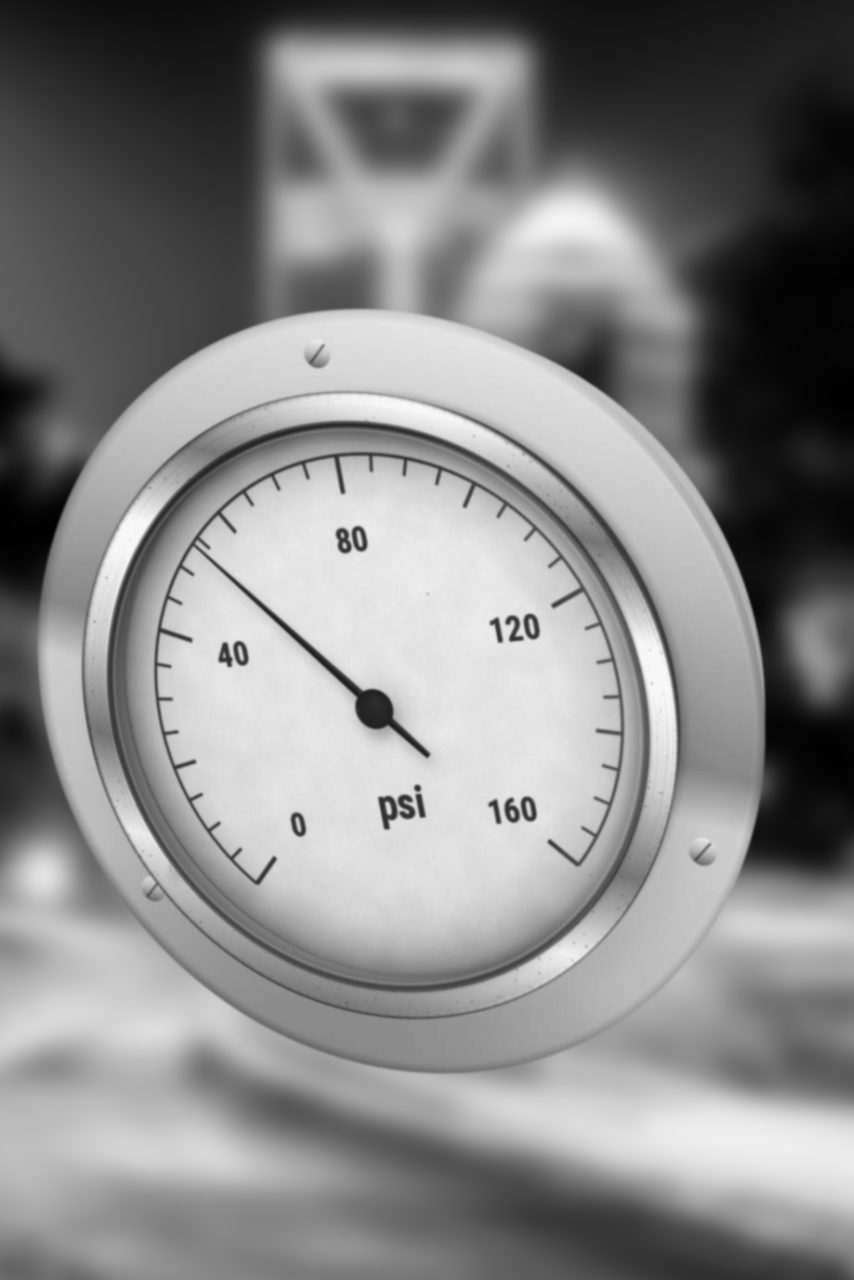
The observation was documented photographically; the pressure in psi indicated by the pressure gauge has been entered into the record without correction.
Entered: 55 psi
